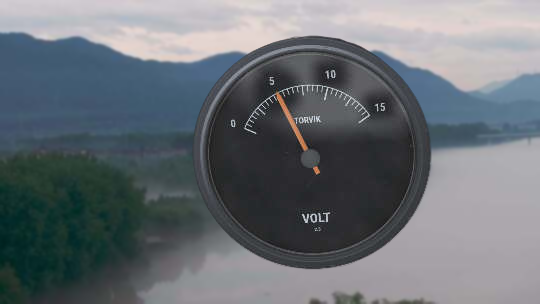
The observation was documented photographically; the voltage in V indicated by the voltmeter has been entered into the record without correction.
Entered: 5 V
